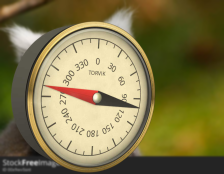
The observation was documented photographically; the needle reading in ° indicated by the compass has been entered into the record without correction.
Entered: 280 °
